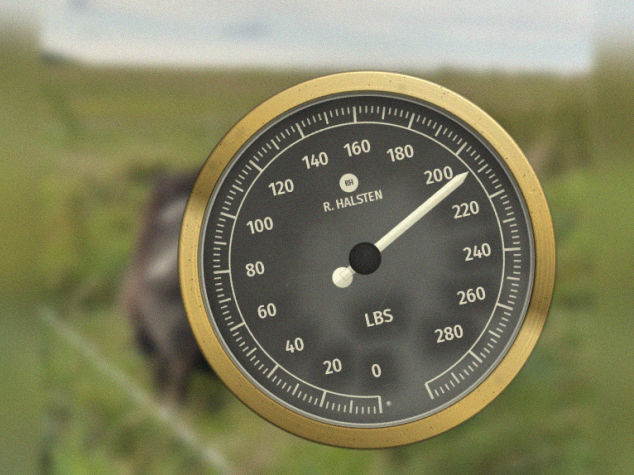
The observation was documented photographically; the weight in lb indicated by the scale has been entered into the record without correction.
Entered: 208 lb
